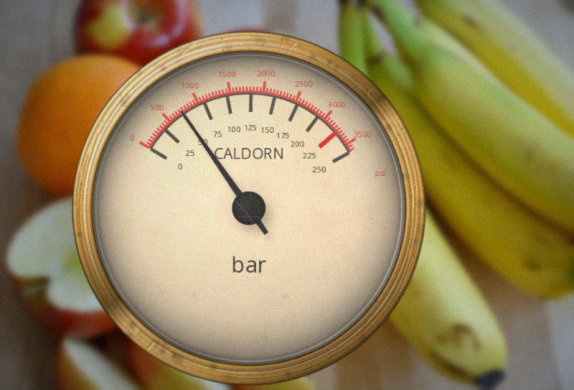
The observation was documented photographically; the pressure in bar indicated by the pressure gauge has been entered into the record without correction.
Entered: 50 bar
